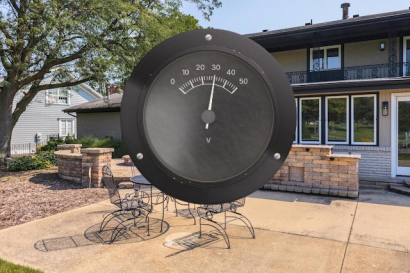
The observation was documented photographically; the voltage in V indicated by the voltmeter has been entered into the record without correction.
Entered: 30 V
